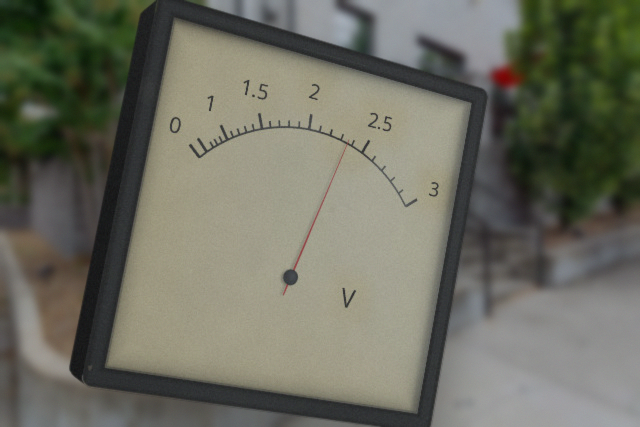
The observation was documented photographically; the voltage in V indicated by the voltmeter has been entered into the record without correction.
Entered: 2.35 V
